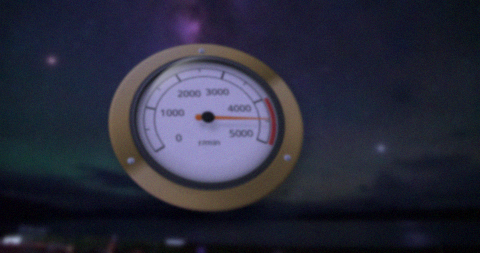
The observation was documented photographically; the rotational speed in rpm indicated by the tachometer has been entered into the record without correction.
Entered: 4500 rpm
